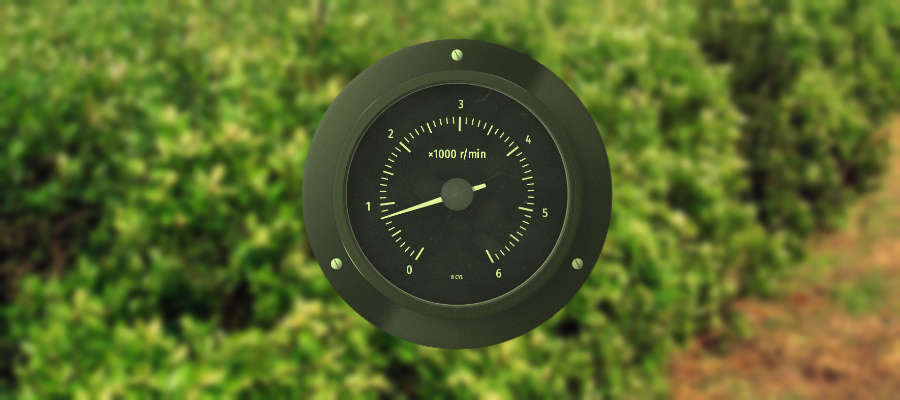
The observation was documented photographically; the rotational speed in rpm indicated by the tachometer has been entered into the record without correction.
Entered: 800 rpm
